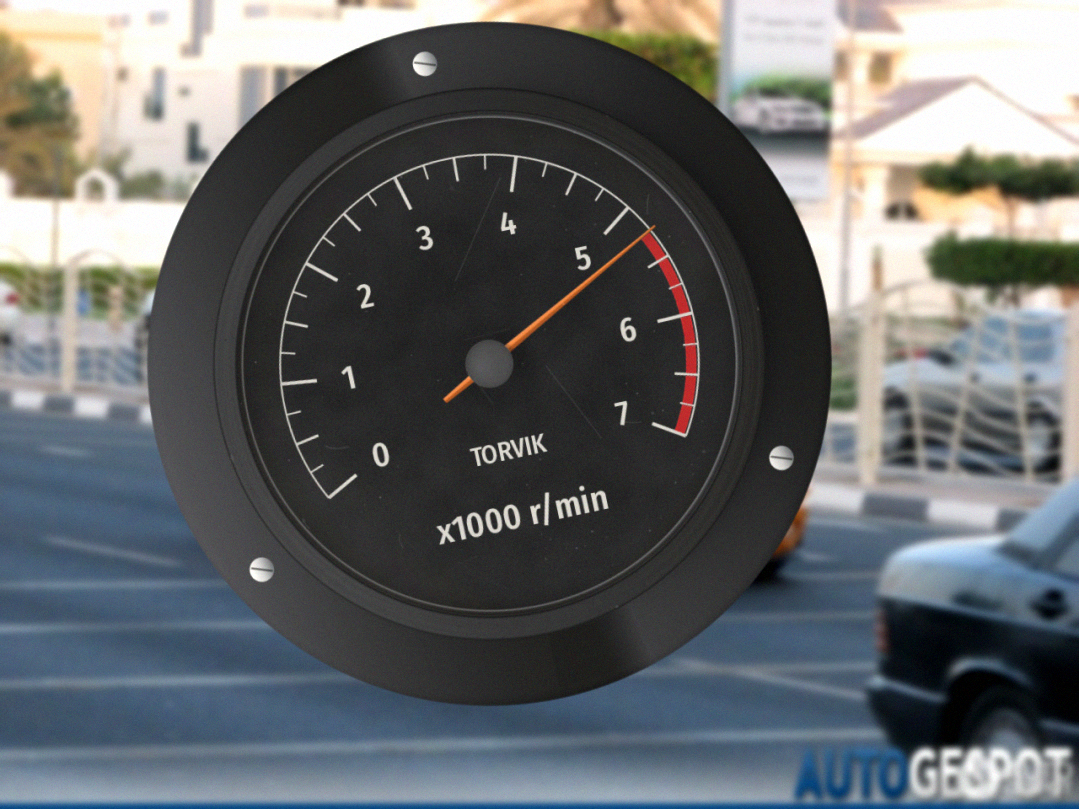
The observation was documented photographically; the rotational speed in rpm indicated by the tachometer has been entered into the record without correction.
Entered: 5250 rpm
